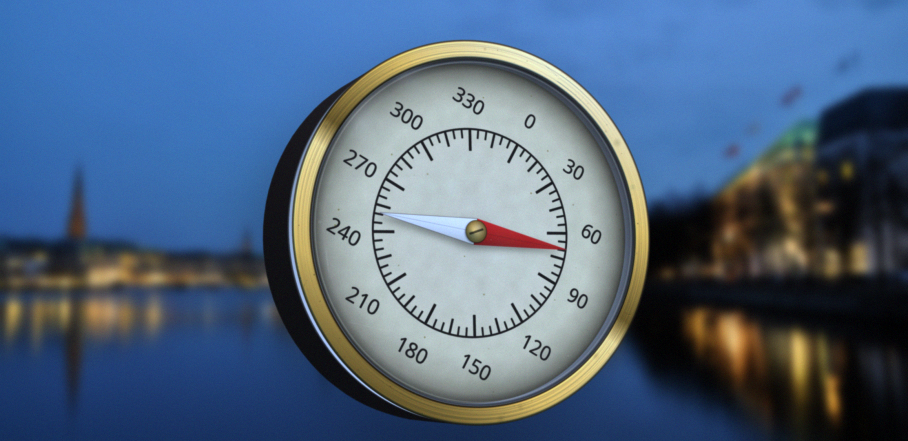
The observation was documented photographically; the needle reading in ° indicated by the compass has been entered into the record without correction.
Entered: 70 °
